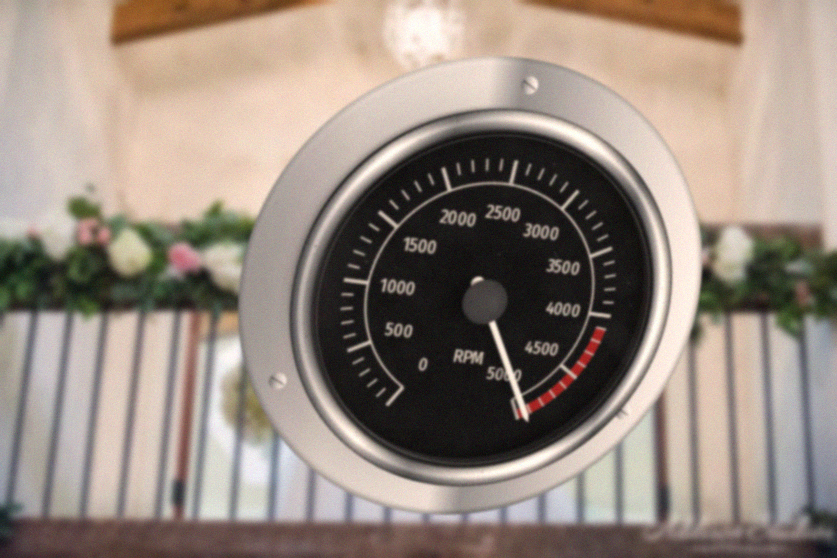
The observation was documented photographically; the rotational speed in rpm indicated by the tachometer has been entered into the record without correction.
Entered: 4950 rpm
